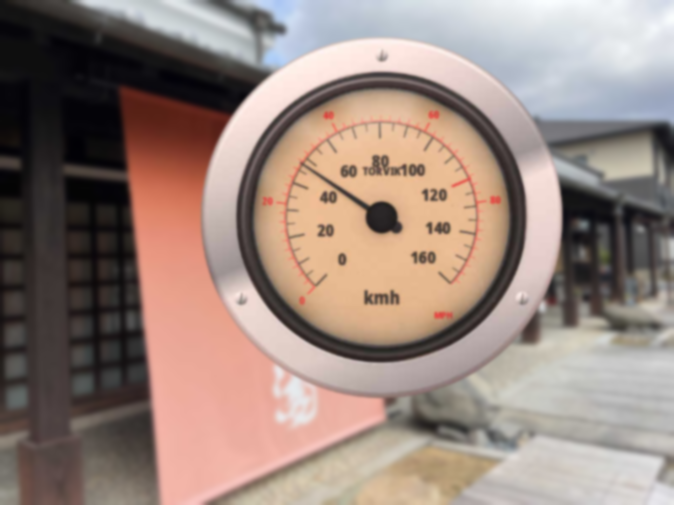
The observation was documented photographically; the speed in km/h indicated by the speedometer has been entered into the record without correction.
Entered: 47.5 km/h
